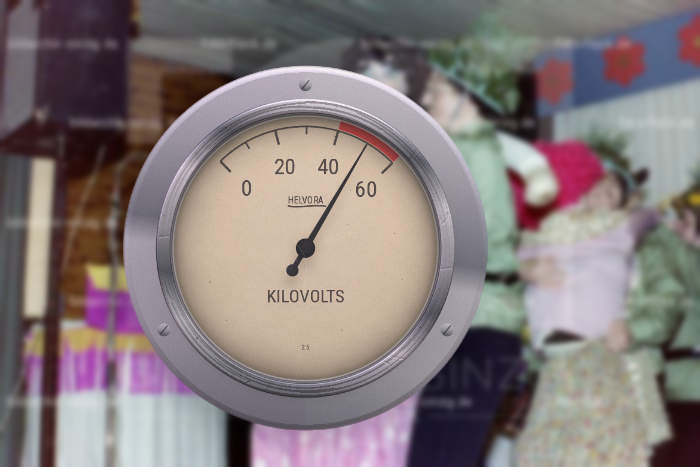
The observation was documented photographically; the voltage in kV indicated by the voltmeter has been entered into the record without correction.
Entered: 50 kV
